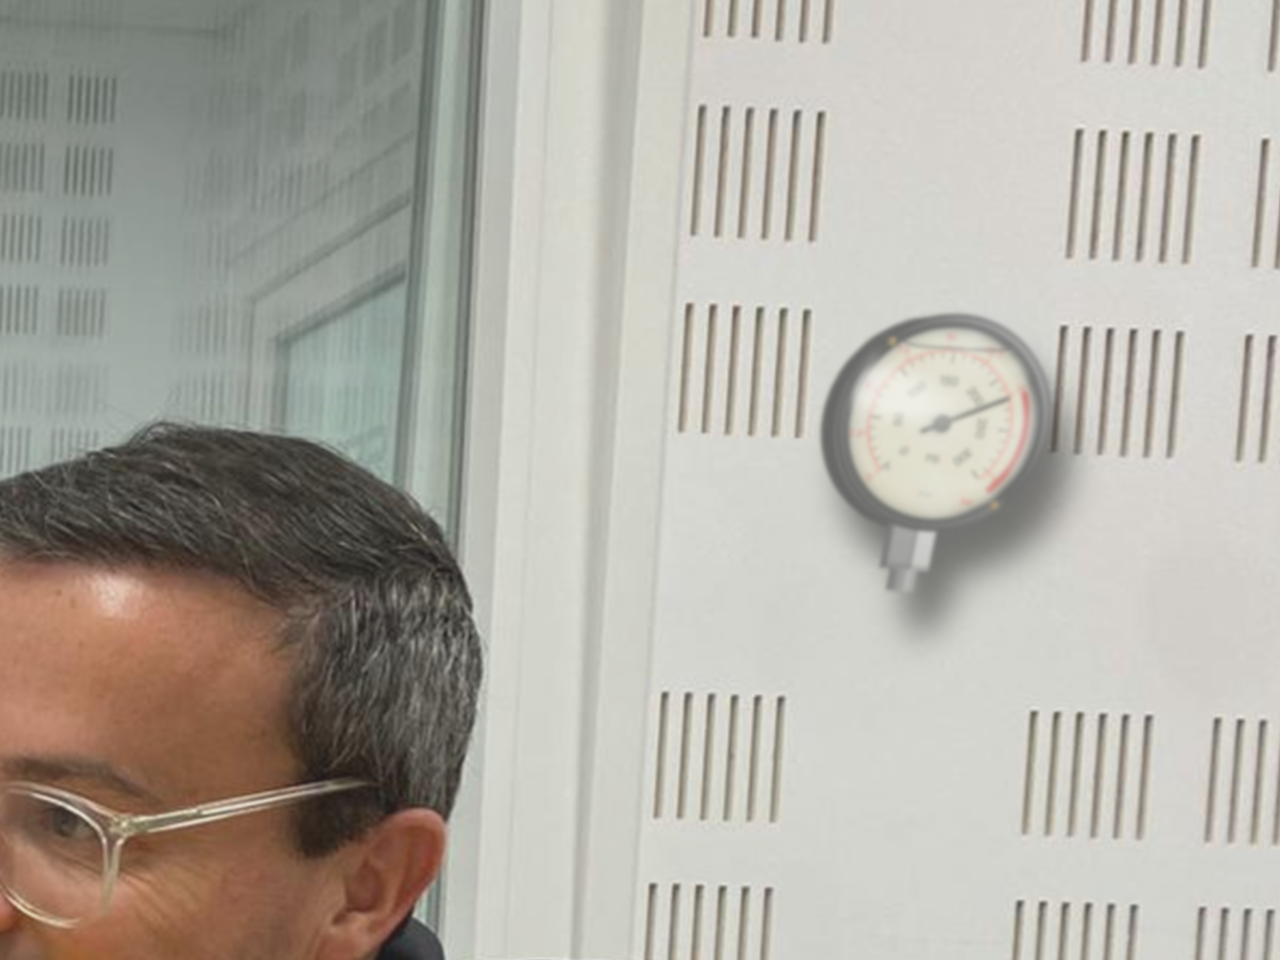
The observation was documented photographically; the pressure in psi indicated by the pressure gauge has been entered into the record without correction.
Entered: 220 psi
